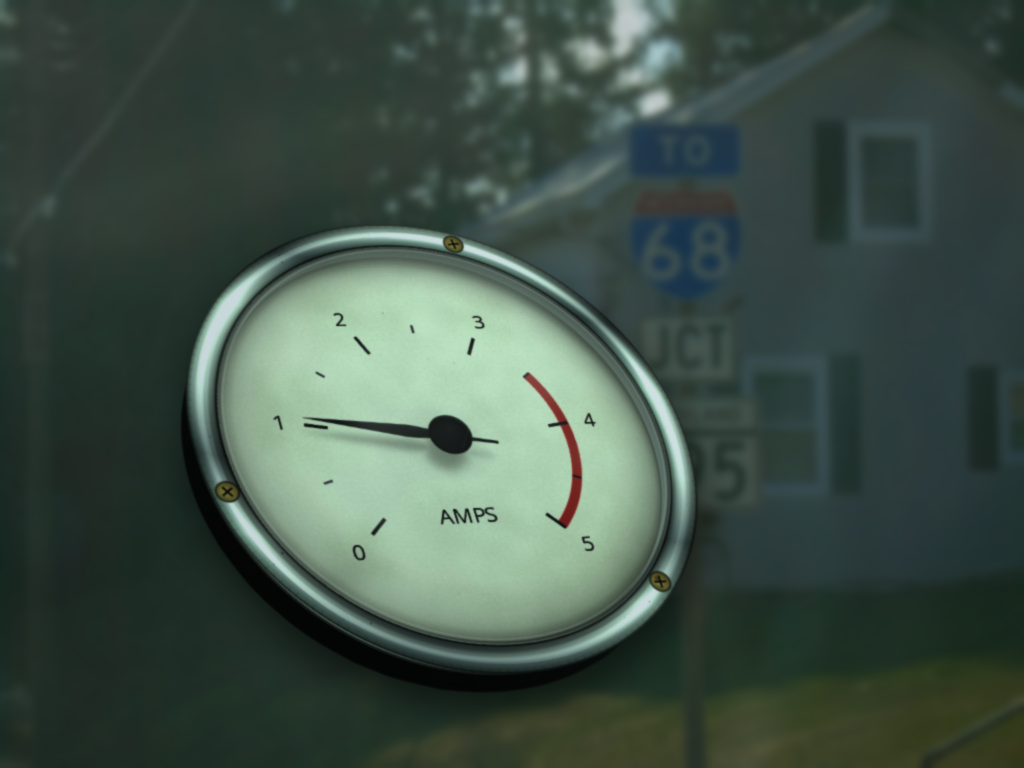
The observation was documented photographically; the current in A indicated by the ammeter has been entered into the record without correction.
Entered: 1 A
